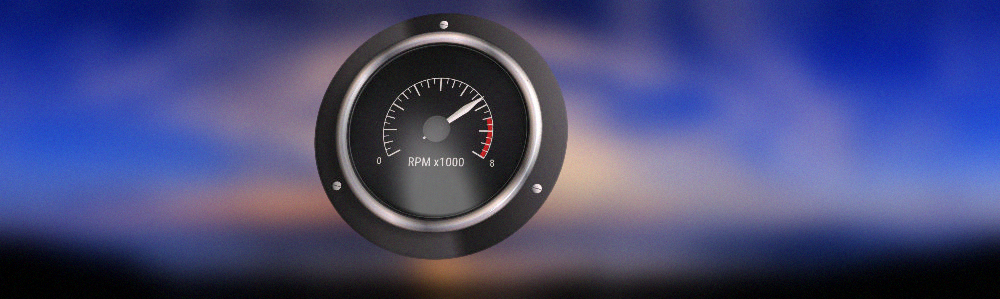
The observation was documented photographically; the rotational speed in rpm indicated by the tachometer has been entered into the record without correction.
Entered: 5750 rpm
